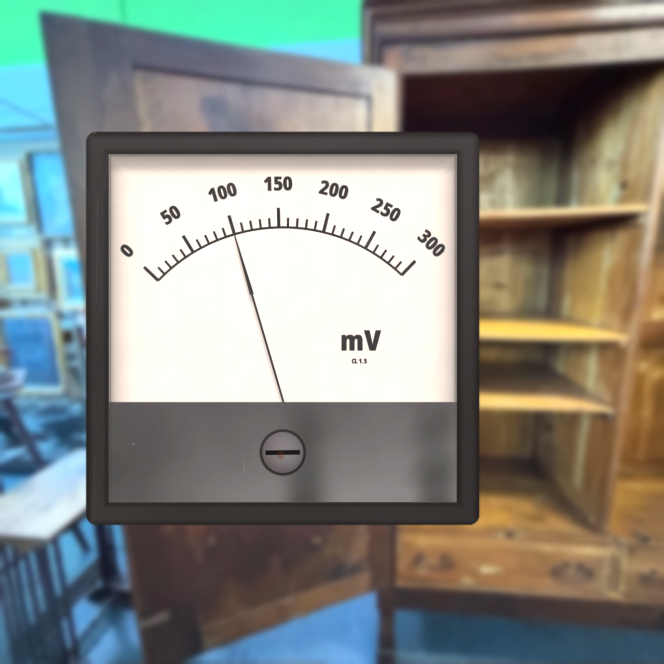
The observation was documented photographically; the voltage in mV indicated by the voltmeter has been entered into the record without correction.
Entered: 100 mV
